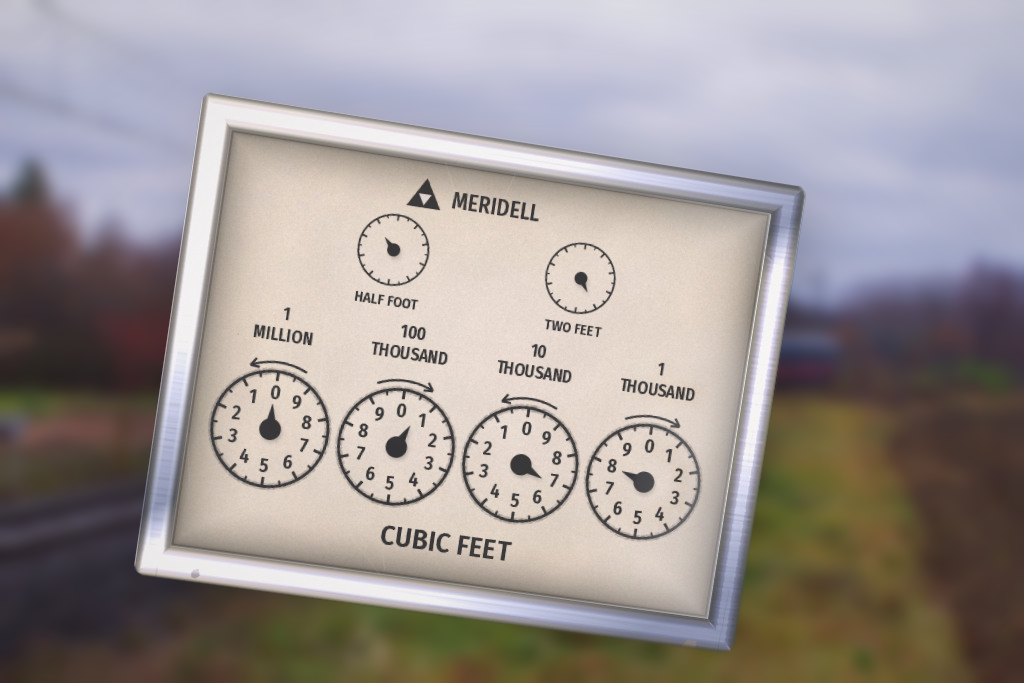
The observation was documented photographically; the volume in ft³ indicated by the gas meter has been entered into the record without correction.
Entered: 6800 ft³
